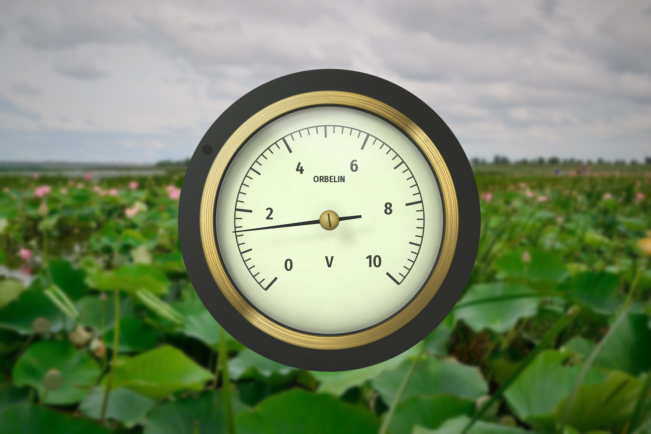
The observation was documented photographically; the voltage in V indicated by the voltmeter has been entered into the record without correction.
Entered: 1.5 V
